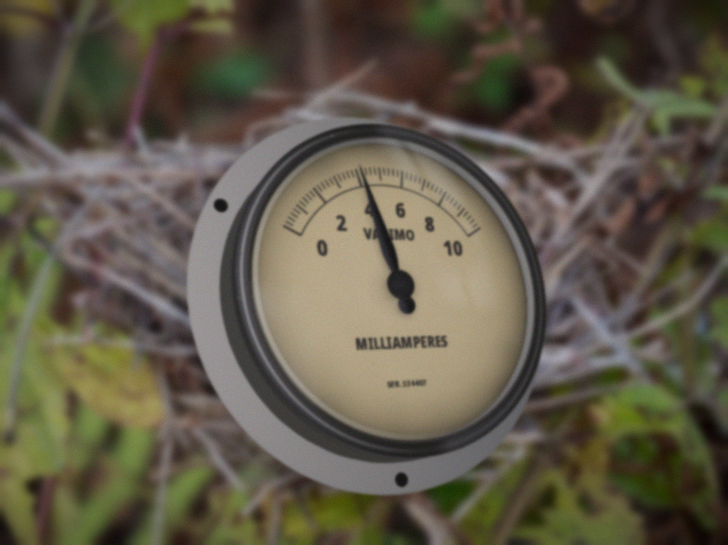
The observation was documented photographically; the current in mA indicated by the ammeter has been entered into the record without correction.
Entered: 4 mA
